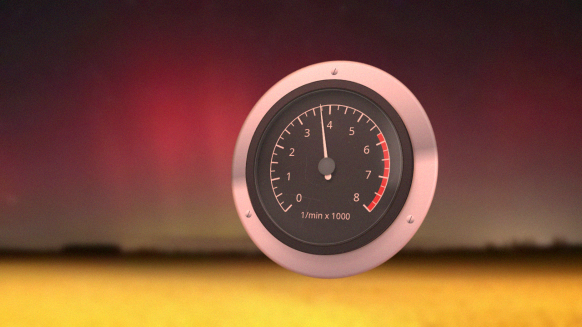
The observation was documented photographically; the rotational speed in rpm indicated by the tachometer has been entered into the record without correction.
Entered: 3750 rpm
